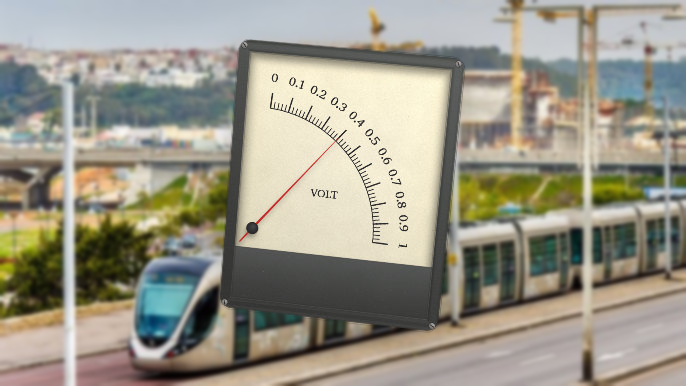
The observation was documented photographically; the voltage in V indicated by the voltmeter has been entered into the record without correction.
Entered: 0.4 V
